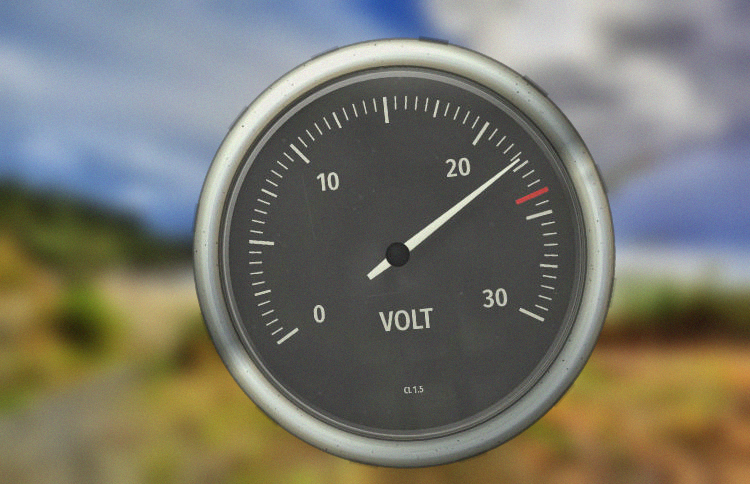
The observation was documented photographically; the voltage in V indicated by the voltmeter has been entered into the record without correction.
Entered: 22.25 V
